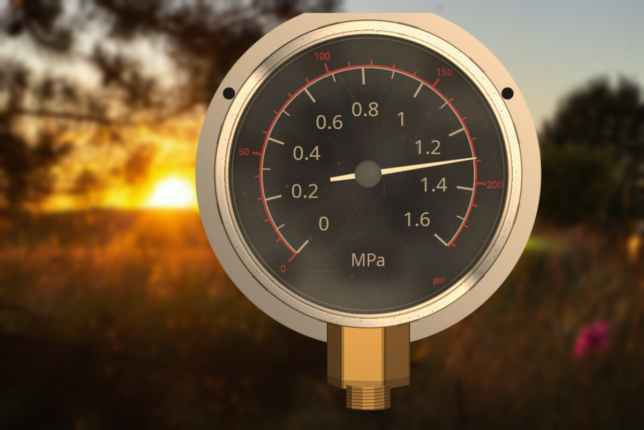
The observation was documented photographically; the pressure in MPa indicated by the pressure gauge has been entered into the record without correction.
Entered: 1.3 MPa
